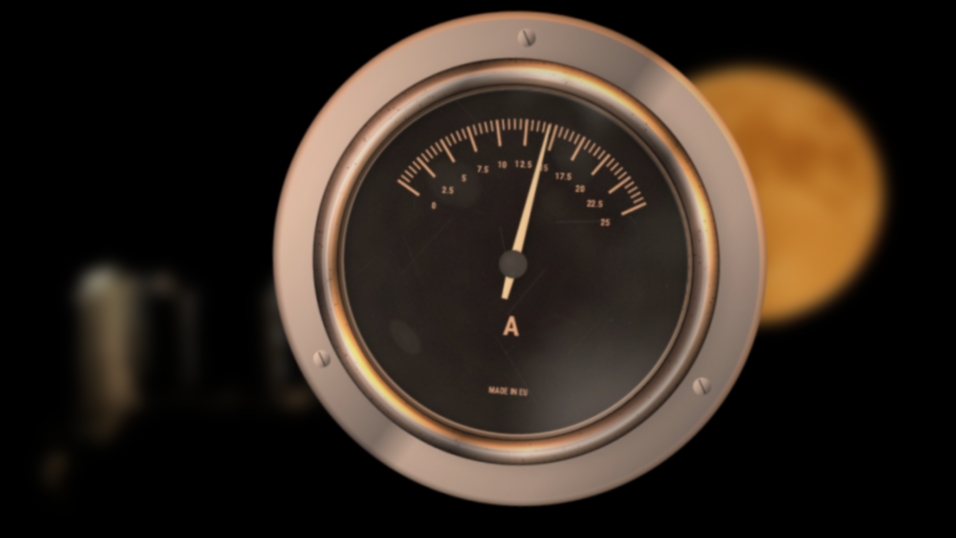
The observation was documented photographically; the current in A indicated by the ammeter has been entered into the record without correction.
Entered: 14.5 A
